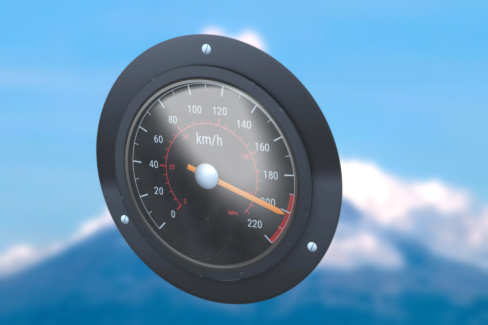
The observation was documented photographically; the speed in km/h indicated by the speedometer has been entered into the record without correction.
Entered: 200 km/h
